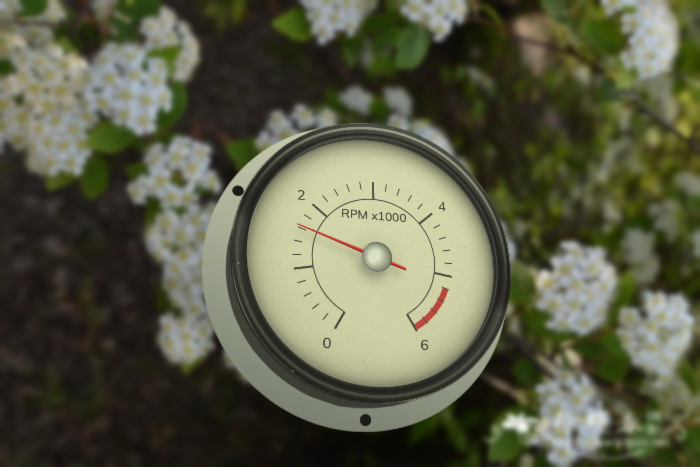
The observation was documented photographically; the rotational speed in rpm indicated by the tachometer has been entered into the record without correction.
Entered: 1600 rpm
